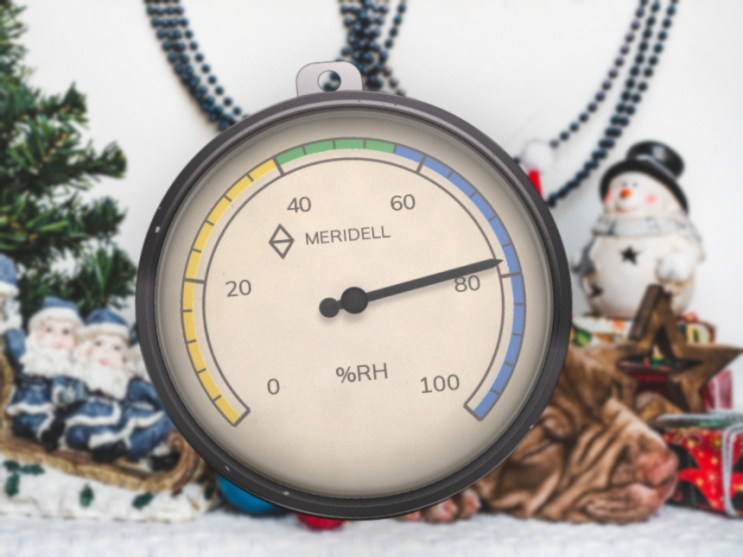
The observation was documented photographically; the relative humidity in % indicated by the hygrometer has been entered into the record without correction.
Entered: 78 %
